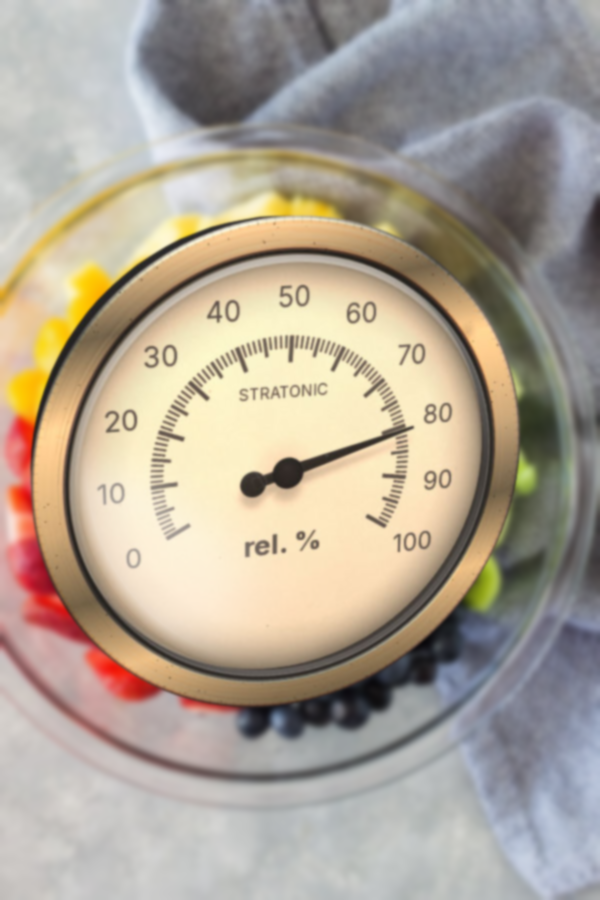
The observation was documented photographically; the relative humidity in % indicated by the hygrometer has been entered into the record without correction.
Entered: 80 %
